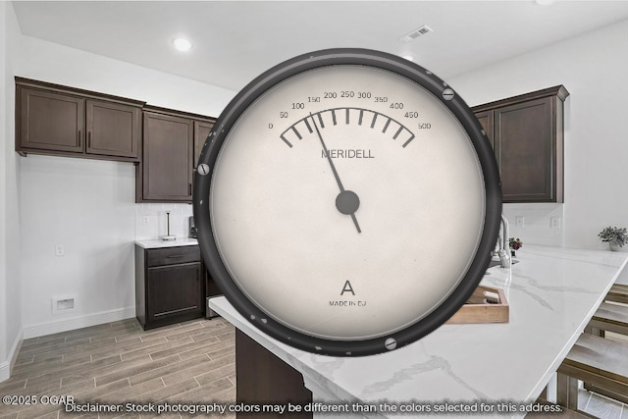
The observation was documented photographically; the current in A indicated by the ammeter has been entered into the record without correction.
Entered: 125 A
